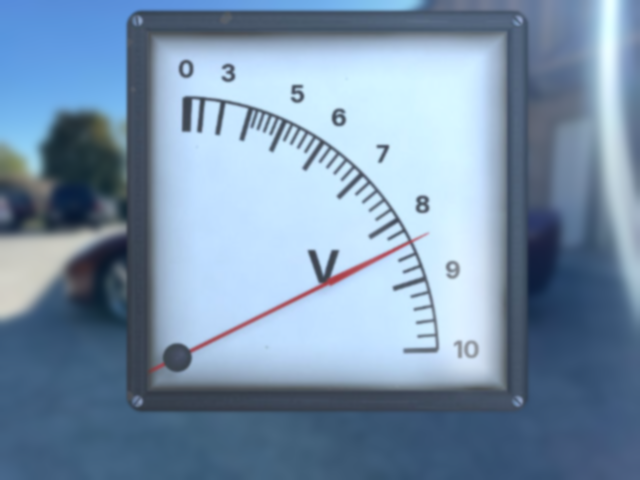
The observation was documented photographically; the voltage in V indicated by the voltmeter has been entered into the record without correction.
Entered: 8.4 V
